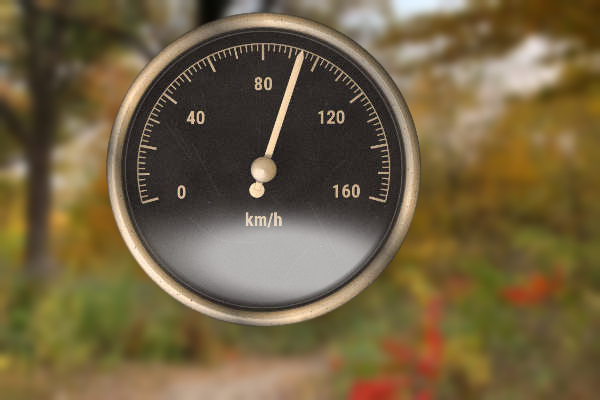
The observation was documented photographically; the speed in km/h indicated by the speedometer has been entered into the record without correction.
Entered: 94 km/h
